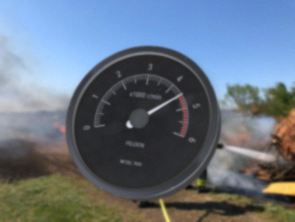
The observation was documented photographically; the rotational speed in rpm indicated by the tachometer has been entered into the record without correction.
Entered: 4500 rpm
